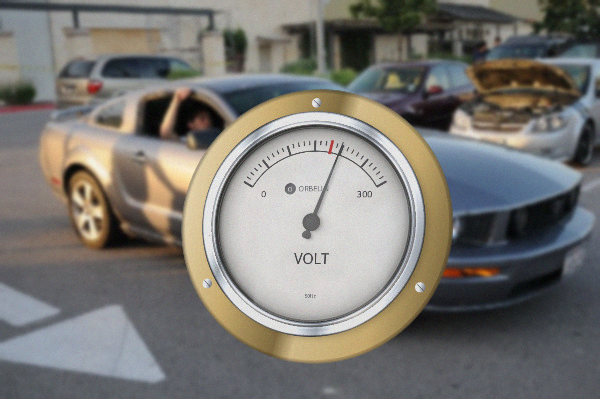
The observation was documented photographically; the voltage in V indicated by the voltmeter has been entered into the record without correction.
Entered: 200 V
